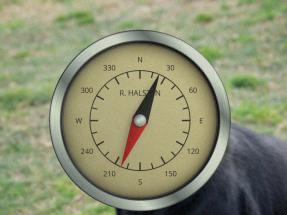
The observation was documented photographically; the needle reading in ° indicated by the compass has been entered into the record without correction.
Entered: 202.5 °
